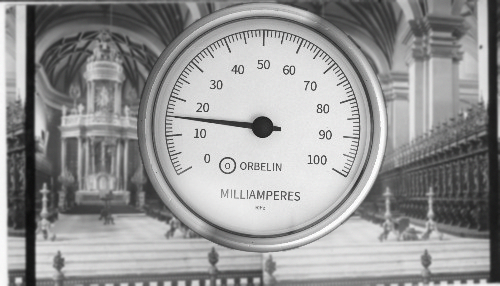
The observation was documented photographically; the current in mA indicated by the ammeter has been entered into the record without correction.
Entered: 15 mA
